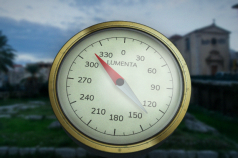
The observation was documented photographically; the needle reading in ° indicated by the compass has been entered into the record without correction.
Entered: 315 °
